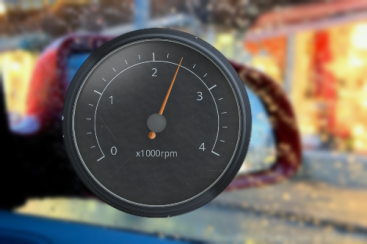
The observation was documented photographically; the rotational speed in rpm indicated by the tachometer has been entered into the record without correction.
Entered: 2400 rpm
